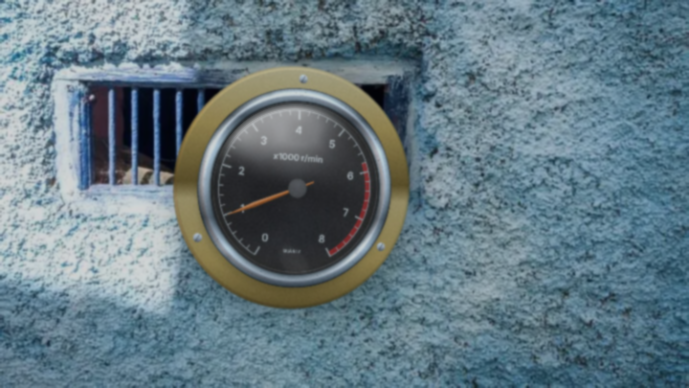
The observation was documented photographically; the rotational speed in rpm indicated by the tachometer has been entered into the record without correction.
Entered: 1000 rpm
